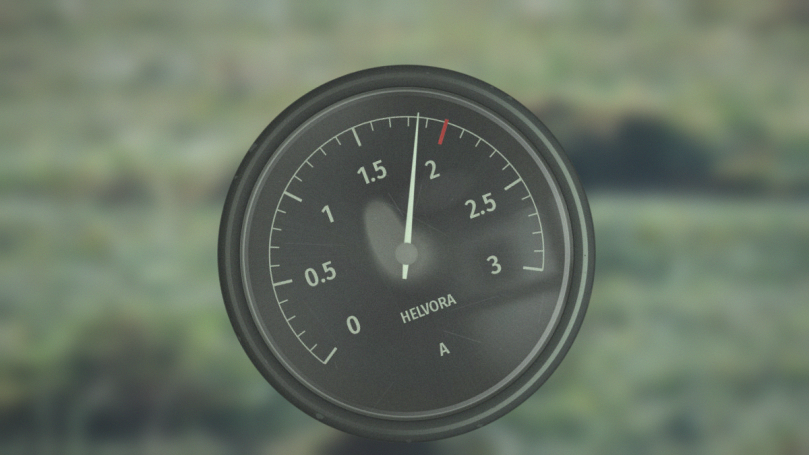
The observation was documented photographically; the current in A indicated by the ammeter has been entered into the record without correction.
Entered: 1.85 A
